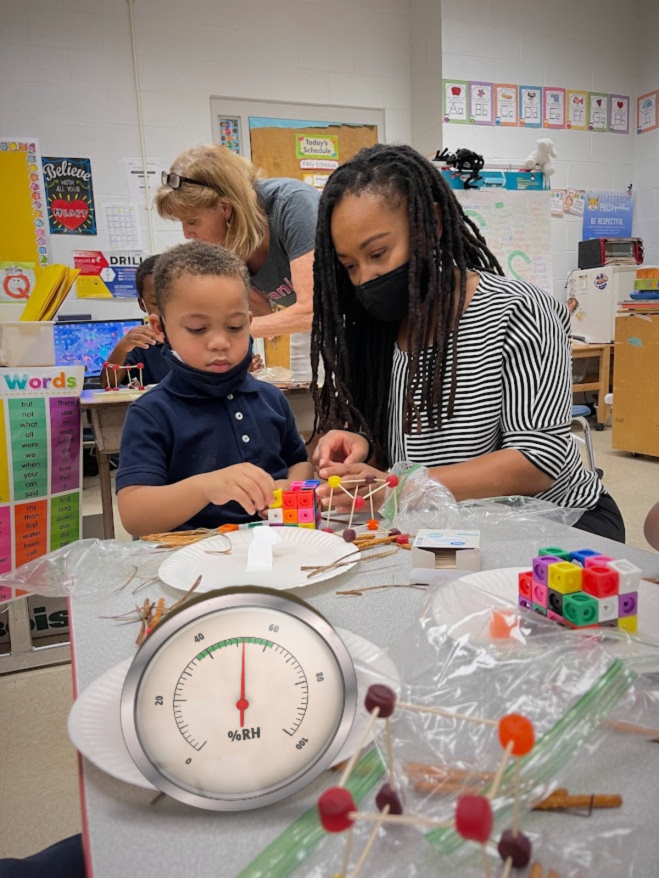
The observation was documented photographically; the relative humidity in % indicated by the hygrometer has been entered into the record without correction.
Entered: 52 %
